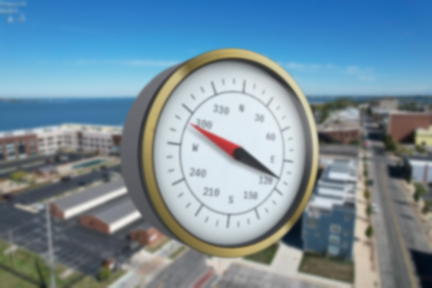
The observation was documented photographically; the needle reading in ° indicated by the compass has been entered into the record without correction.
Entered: 290 °
